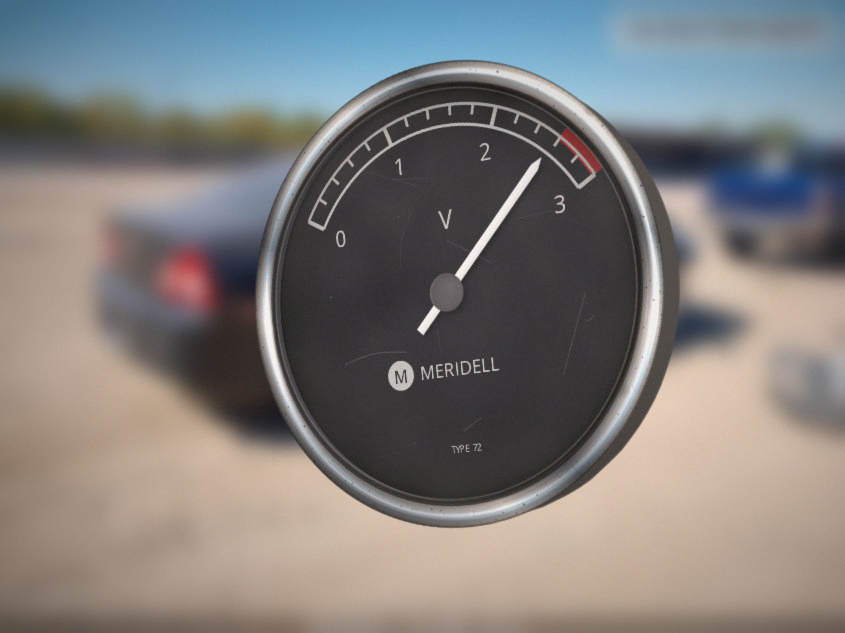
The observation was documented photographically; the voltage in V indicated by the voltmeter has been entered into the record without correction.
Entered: 2.6 V
